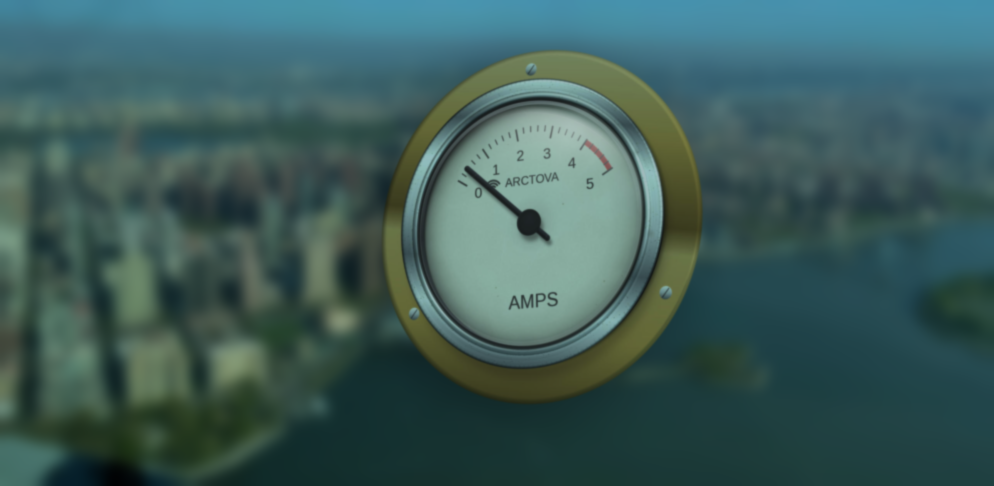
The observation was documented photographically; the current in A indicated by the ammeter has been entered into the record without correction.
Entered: 0.4 A
